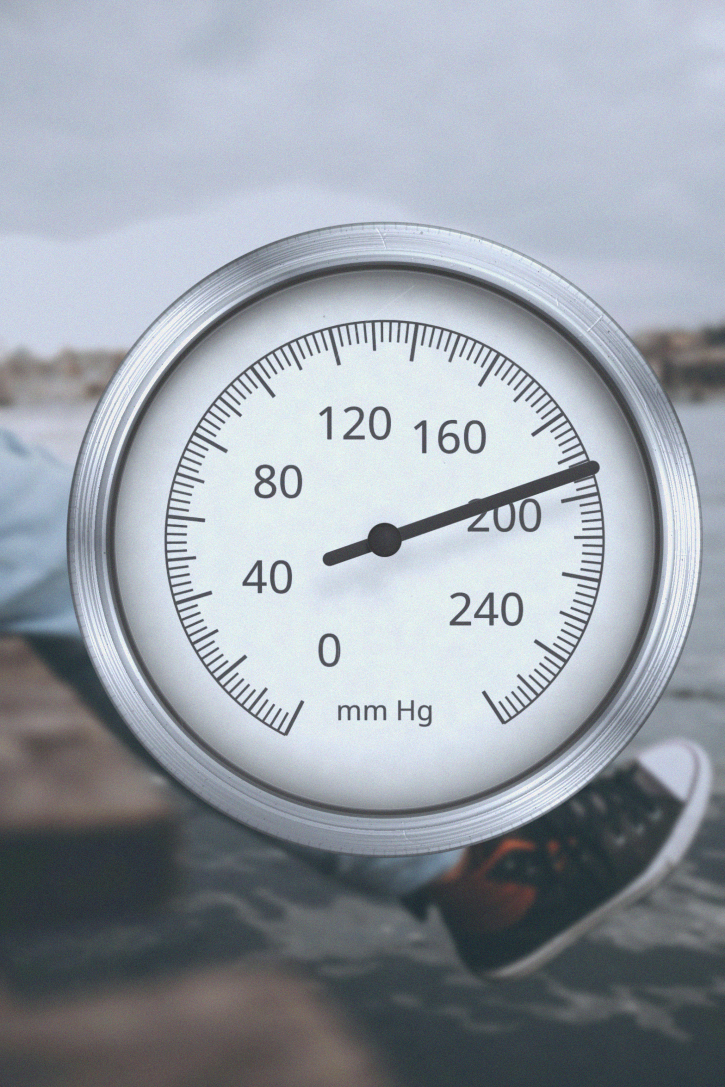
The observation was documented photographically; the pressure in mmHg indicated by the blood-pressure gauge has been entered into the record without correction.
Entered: 194 mmHg
